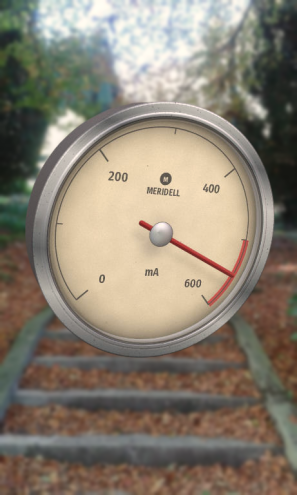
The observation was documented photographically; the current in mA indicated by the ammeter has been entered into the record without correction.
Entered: 550 mA
